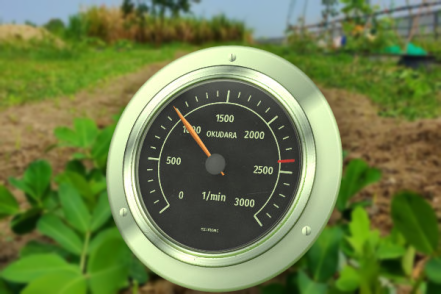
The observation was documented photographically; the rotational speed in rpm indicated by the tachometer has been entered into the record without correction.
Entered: 1000 rpm
